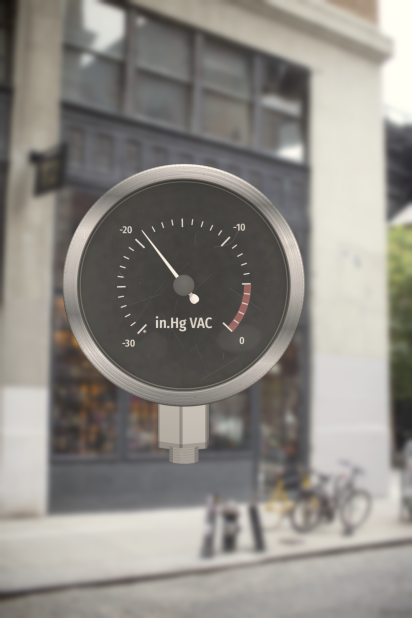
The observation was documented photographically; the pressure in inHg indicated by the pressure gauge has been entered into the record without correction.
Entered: -19 inHg
